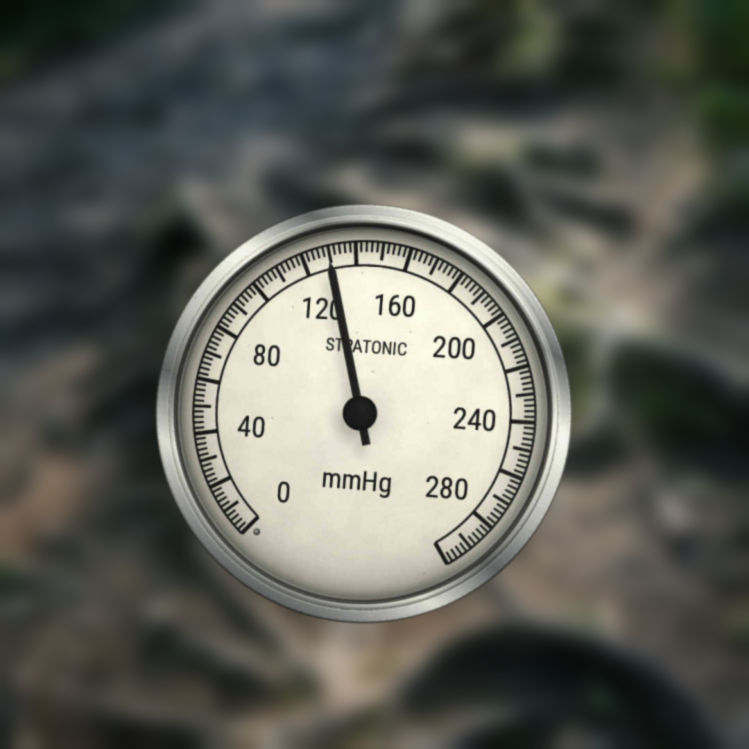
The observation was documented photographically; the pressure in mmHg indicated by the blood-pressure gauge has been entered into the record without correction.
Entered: 130 mmHg
